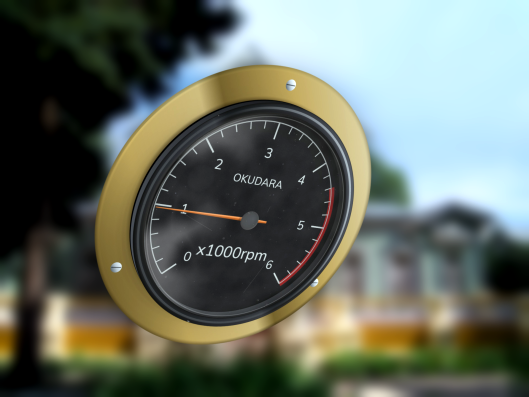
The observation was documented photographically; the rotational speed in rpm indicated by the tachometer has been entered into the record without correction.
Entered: 1000 rpm
